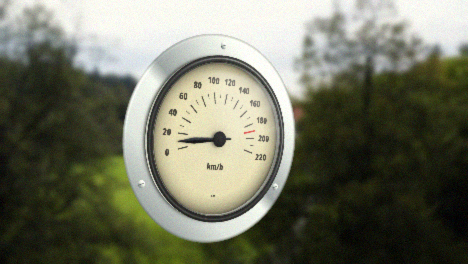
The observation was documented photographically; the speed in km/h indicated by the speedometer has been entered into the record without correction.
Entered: 10 km/h
